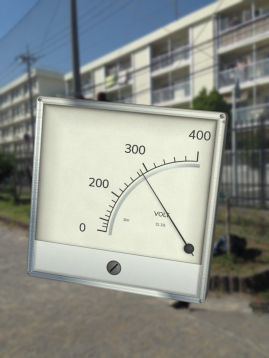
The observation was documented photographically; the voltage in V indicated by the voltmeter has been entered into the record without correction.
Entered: 290 V
